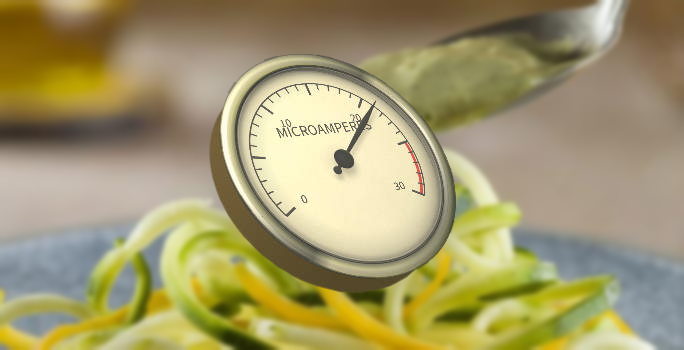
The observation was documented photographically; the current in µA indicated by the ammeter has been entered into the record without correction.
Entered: 21 µA
